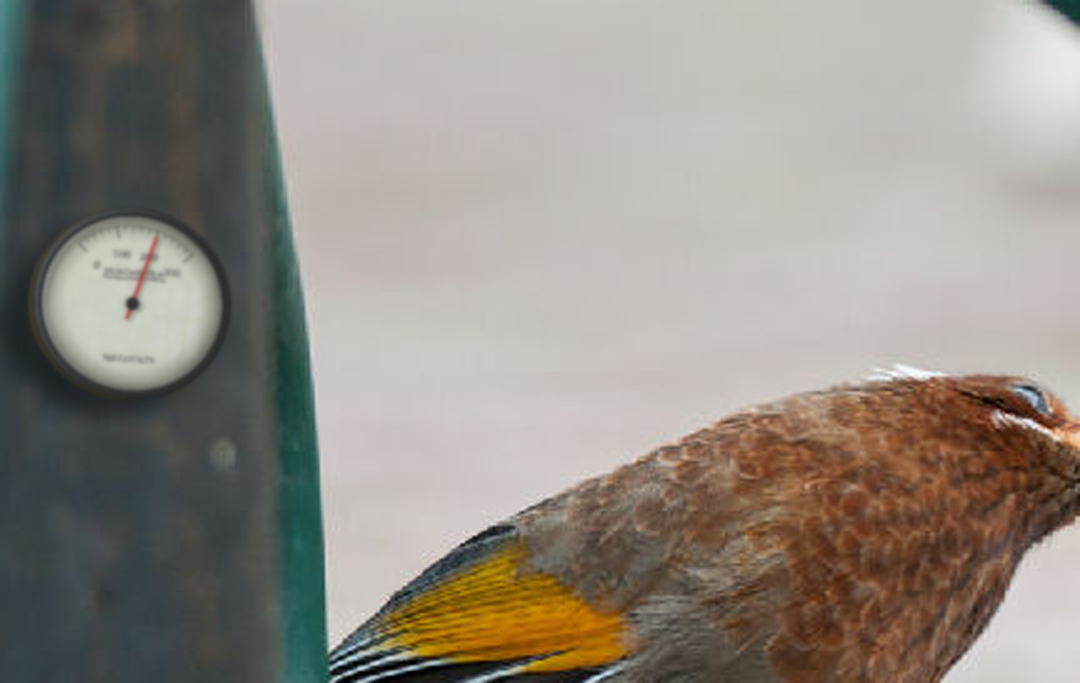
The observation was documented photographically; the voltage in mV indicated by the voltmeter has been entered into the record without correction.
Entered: 200 mV
